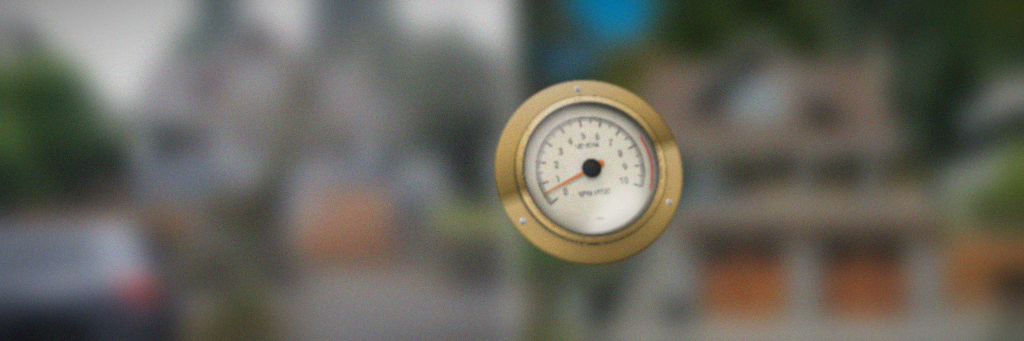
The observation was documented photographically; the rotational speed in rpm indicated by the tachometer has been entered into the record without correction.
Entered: 500 rpm
